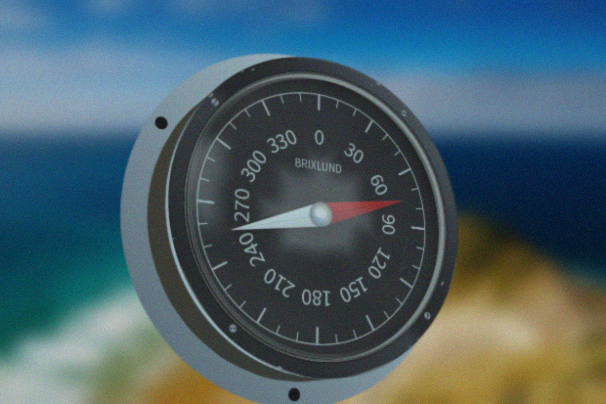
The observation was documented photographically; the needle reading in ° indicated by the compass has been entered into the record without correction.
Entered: 75 °
